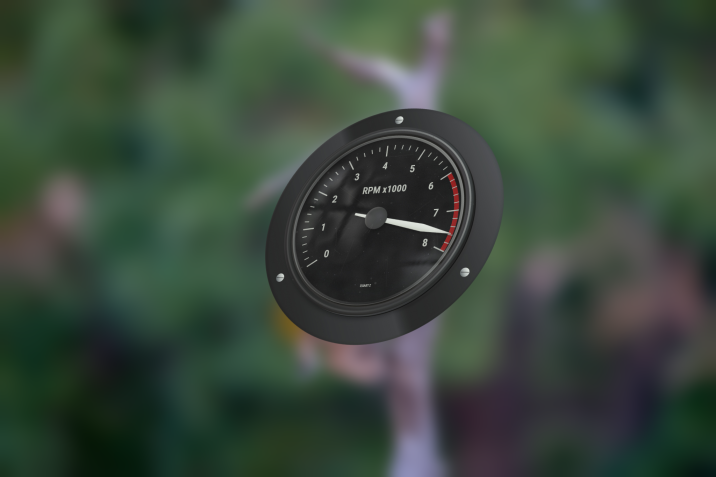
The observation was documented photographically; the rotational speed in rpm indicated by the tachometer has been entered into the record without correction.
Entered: 7600 rpm
